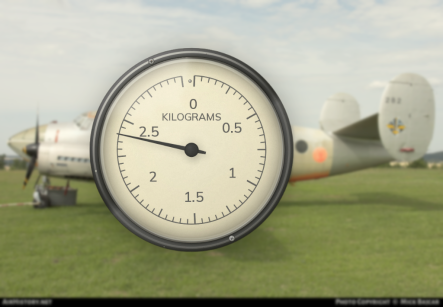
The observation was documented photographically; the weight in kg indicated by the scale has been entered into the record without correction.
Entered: 2.4 kg
